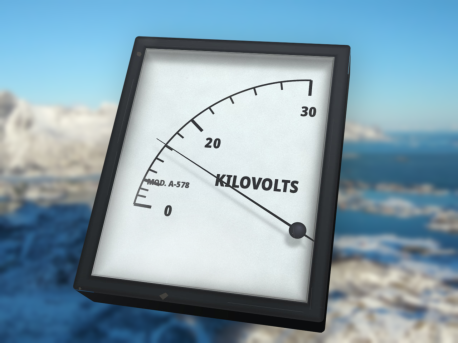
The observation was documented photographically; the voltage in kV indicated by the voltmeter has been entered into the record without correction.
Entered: 16 kV
